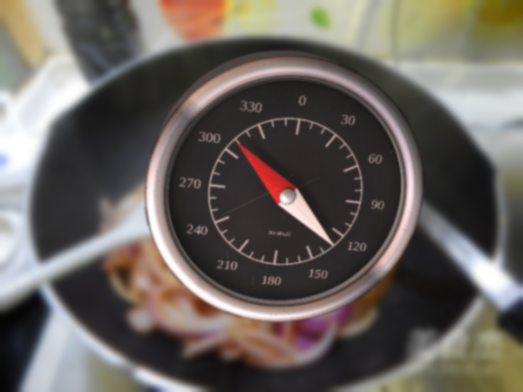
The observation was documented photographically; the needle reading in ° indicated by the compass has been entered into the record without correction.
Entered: 310 °
